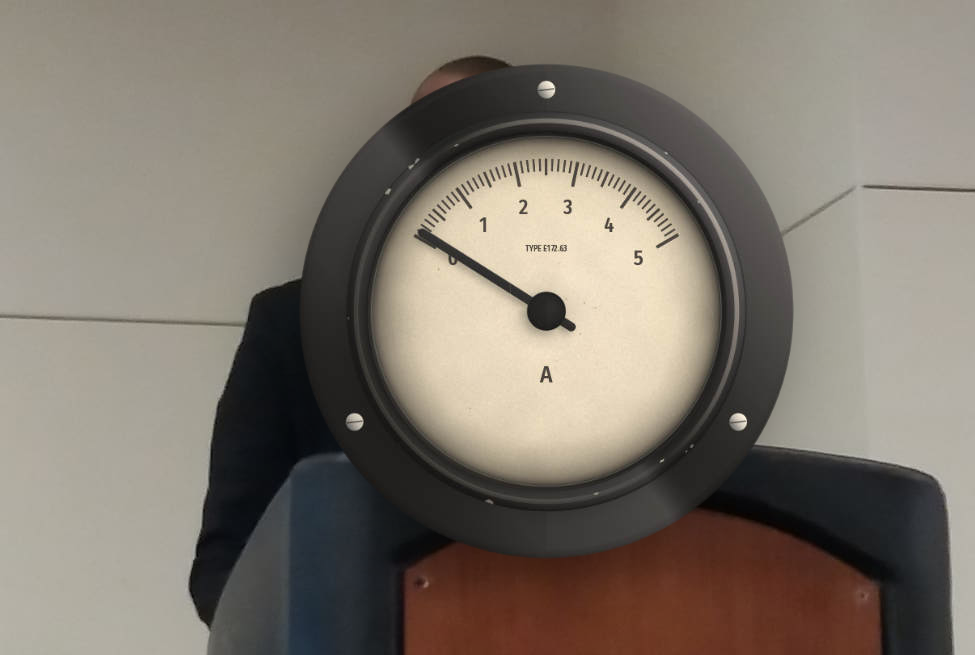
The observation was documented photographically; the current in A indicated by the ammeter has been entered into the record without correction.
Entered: 0.1 A
